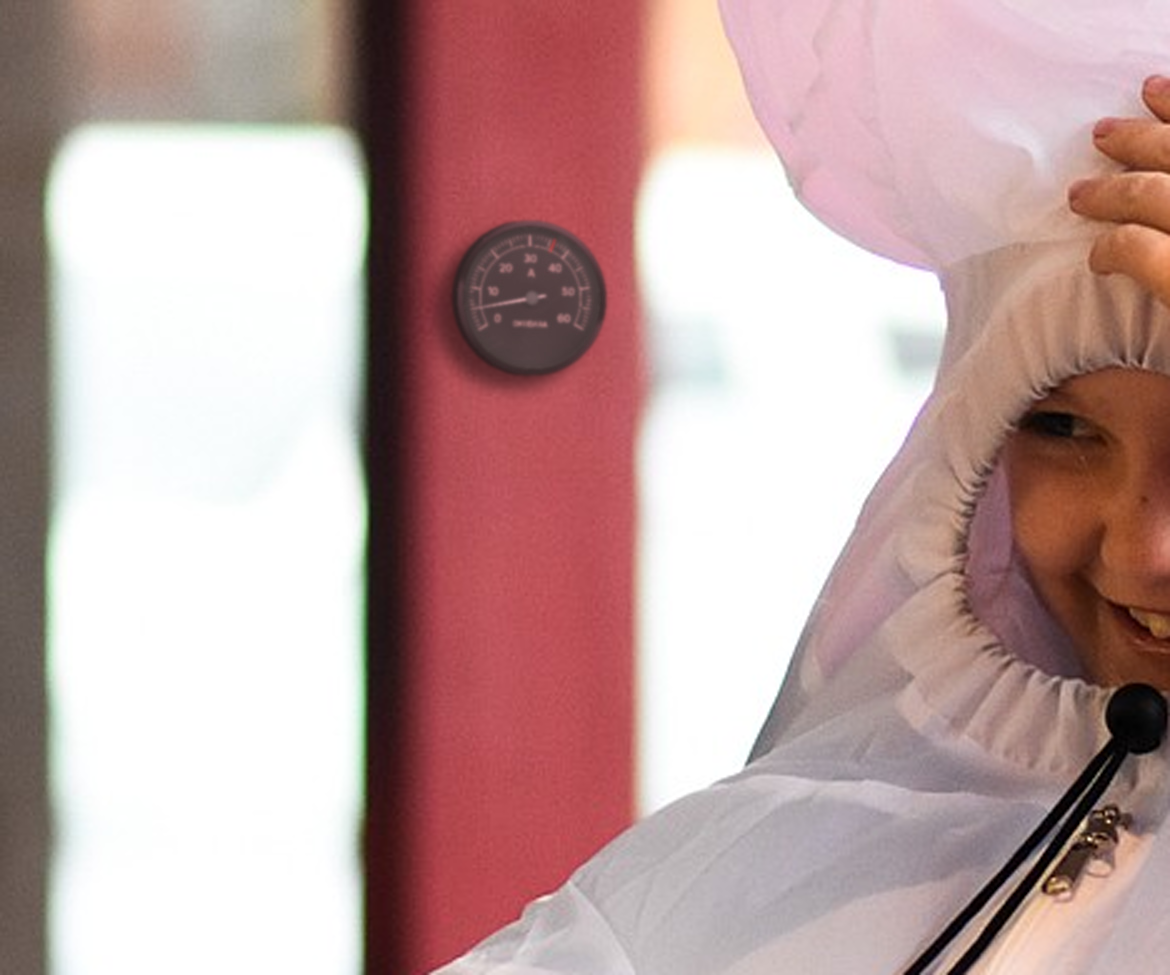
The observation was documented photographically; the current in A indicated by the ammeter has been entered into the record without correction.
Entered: 5 A
